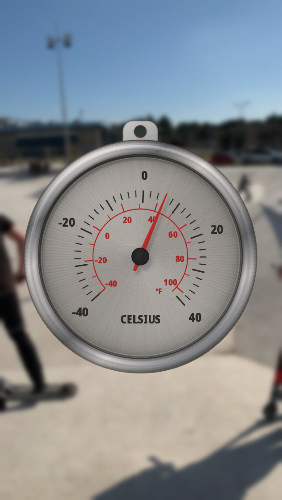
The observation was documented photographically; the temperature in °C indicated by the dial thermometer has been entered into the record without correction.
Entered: 6 °C
